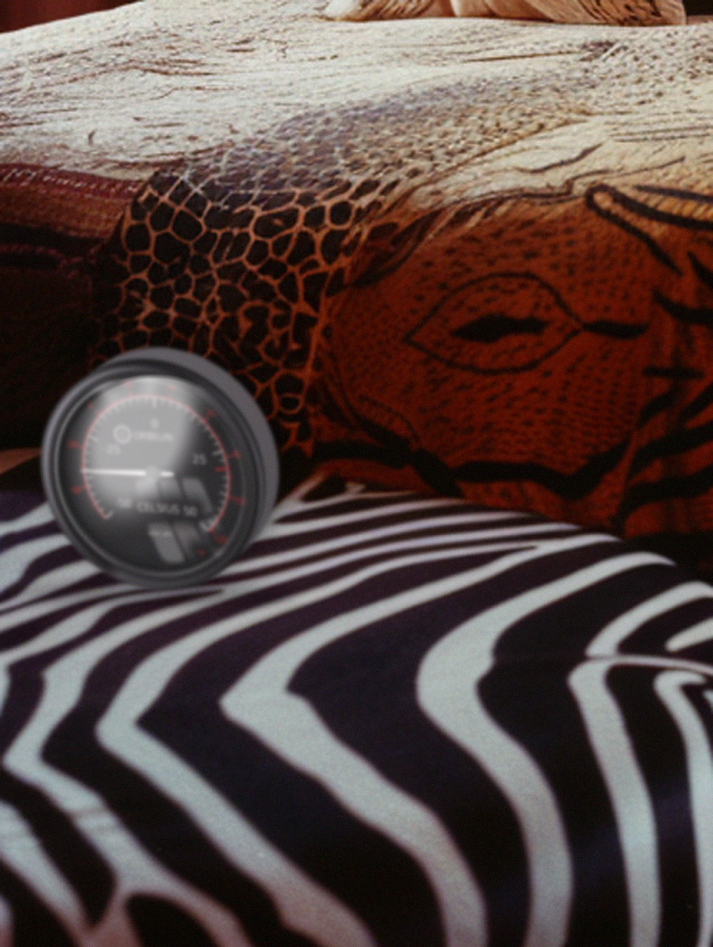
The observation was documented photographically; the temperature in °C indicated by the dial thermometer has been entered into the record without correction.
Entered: -35 °C
